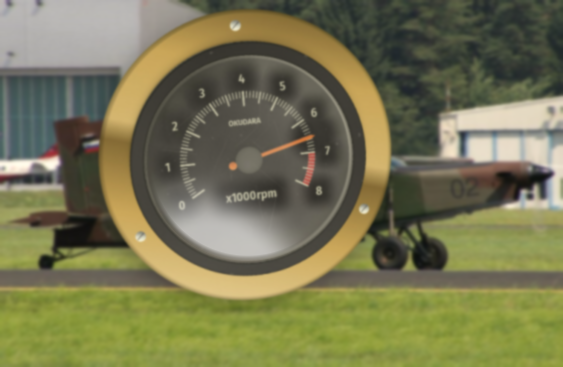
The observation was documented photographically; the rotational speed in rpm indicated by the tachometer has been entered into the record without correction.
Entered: 6500 rpm
